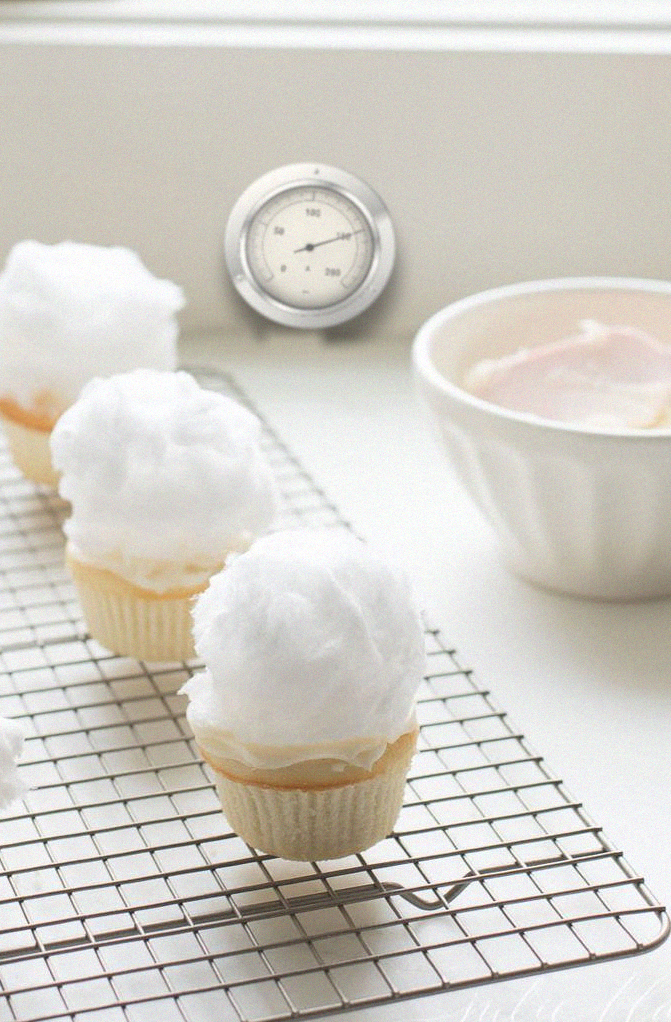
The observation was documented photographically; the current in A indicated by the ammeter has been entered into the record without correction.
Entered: 150 A
